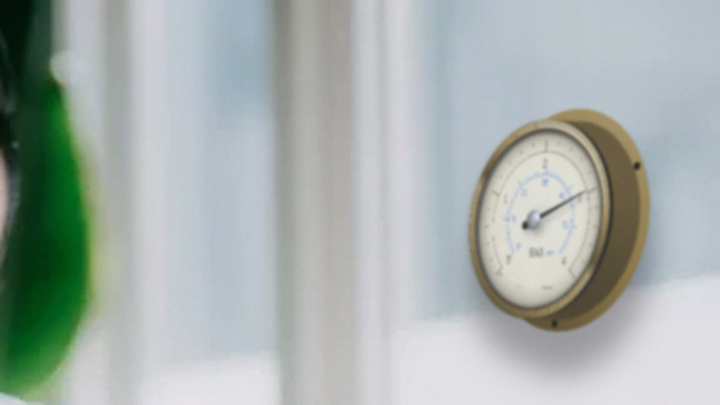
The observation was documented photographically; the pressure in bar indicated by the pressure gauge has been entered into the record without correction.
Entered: 3 bar
